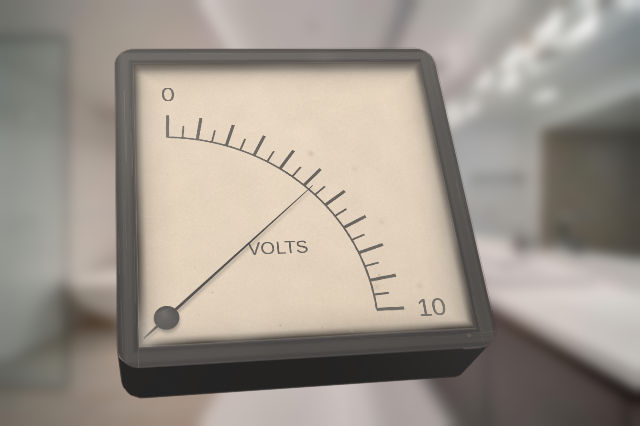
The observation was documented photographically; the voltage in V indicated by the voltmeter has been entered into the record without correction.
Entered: 5.25 V
